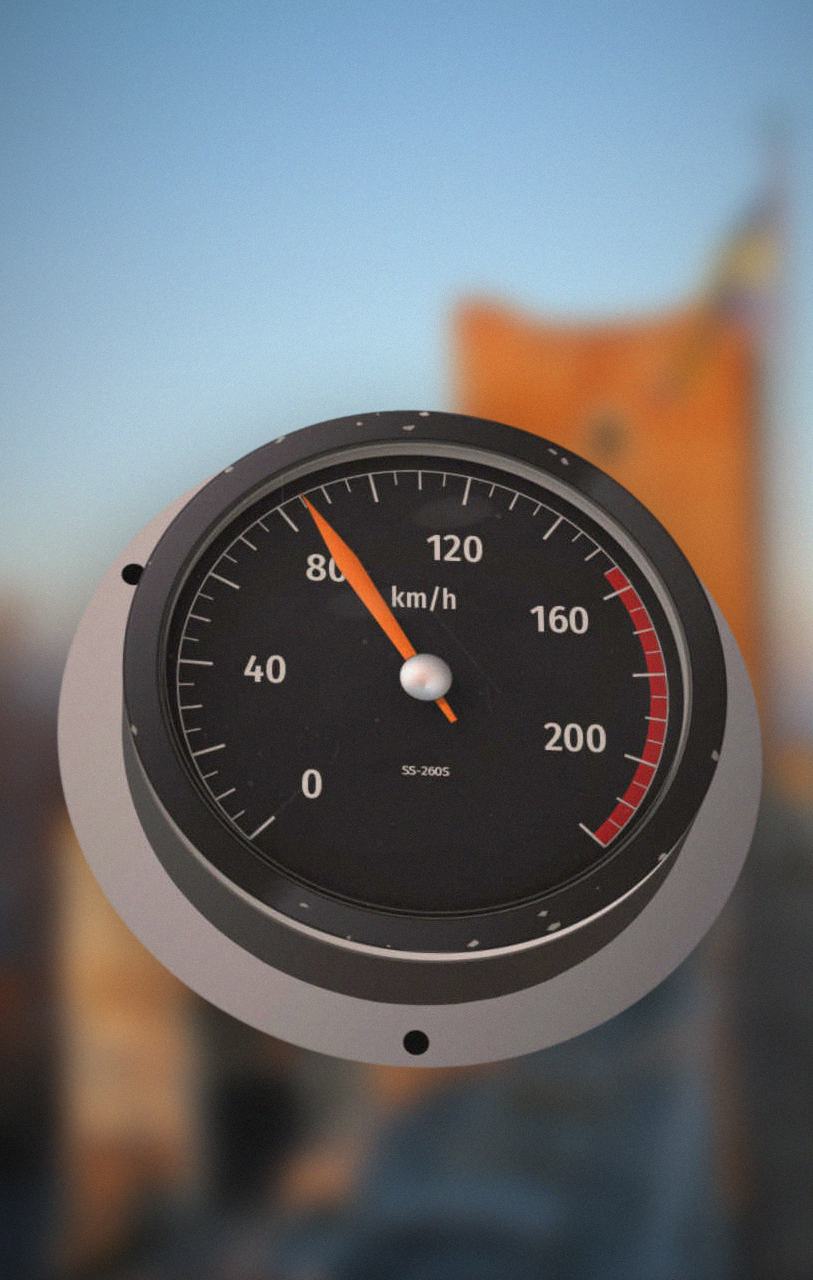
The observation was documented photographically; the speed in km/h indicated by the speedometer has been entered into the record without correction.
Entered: 85 km/h
